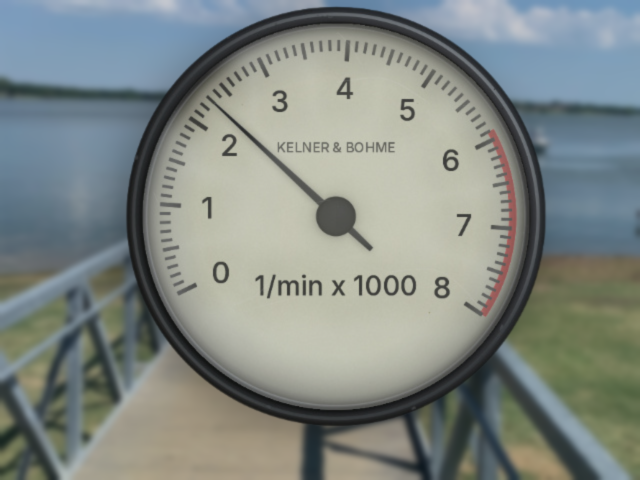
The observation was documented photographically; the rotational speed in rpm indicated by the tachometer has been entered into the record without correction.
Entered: 2300 rpm
